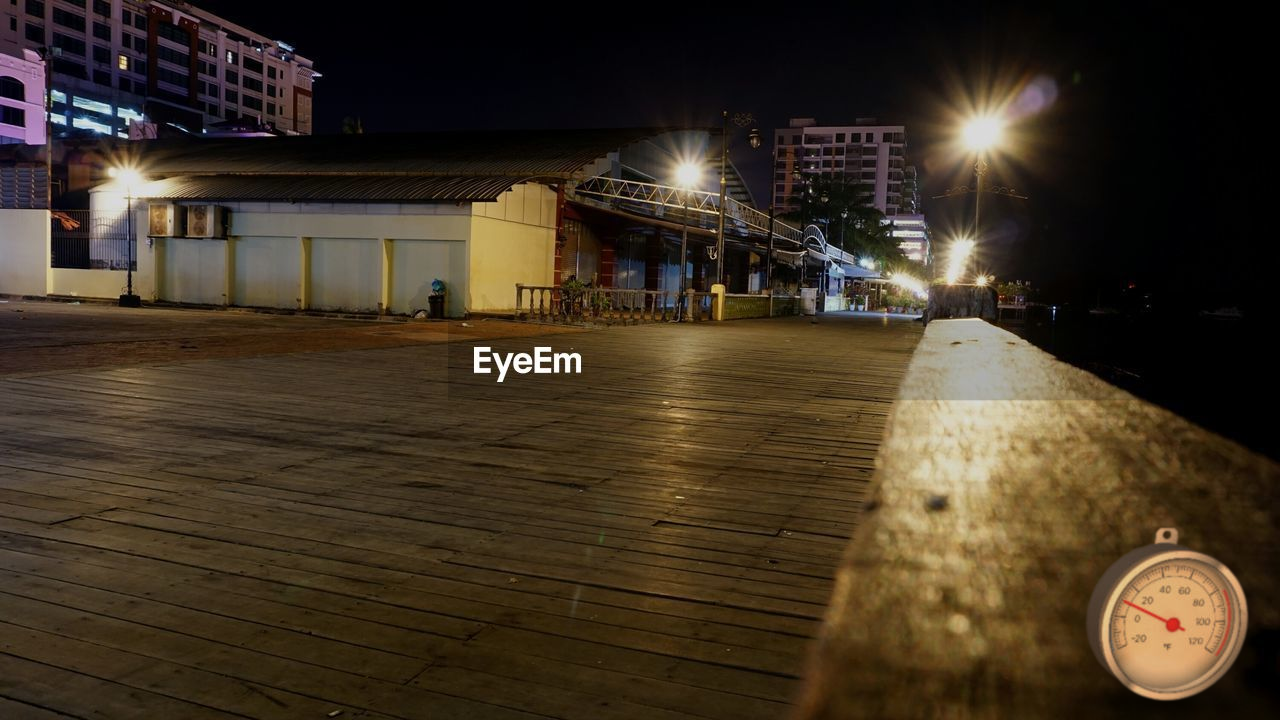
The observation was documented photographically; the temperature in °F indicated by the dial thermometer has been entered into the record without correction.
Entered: 10 °F
